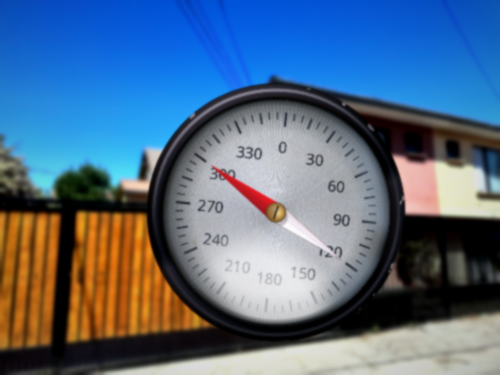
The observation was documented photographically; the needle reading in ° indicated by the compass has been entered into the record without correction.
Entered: 300 °
